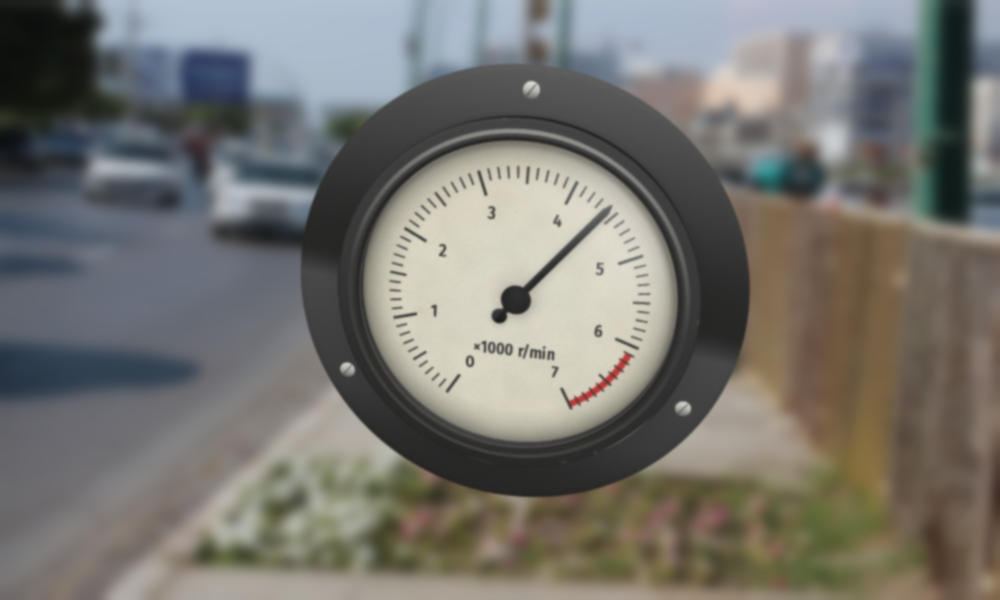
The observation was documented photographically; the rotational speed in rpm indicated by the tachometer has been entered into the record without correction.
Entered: 4400 rpm
